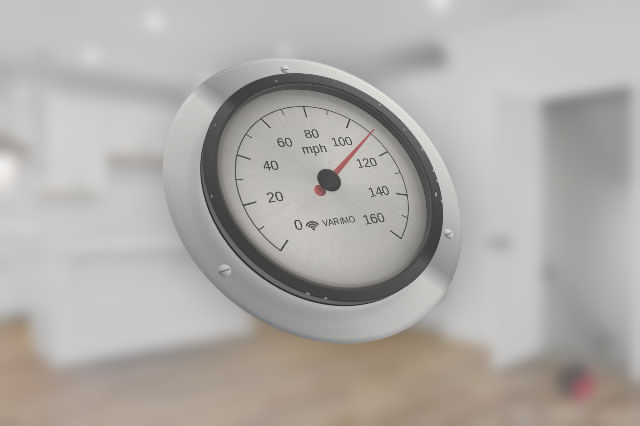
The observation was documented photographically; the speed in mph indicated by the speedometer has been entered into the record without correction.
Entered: 110 mph
